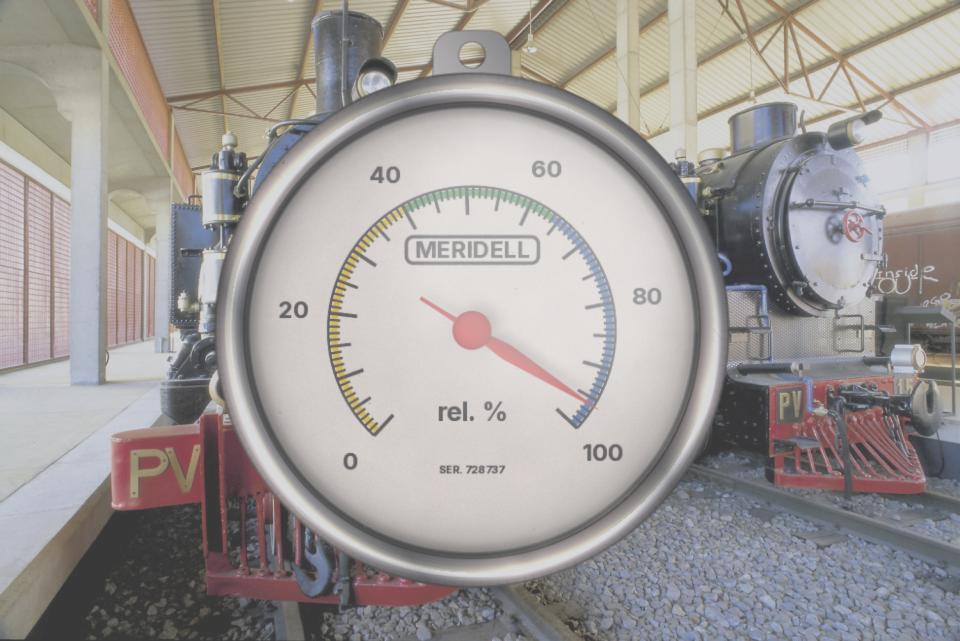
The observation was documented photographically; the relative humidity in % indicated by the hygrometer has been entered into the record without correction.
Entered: 96 %
